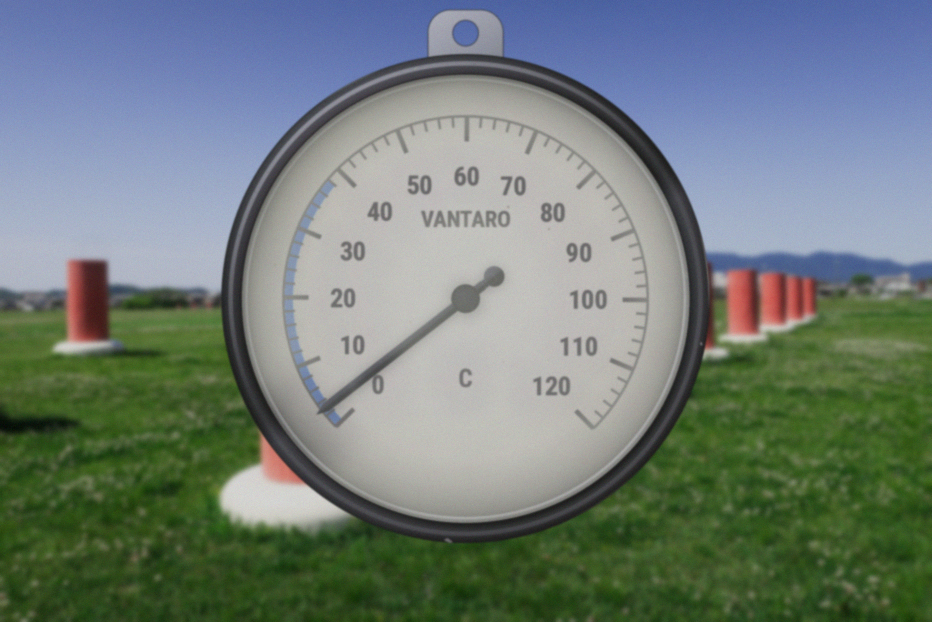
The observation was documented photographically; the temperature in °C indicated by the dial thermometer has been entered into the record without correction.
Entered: 3 °C
